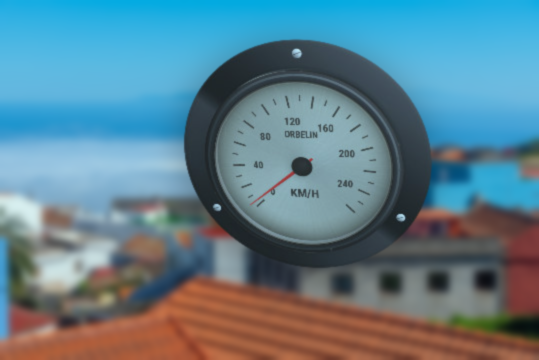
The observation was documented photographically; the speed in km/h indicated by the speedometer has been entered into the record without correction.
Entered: 5 km/h
